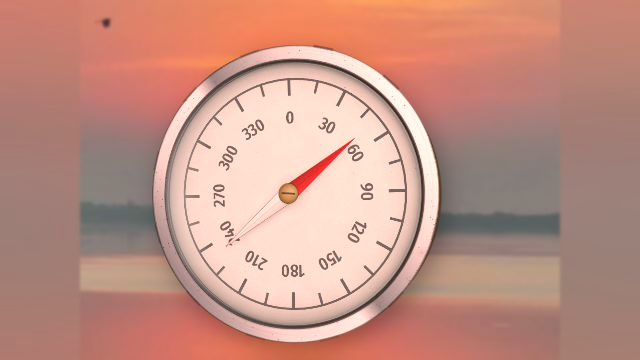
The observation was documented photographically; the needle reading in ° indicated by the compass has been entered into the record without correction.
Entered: 52.5 °
